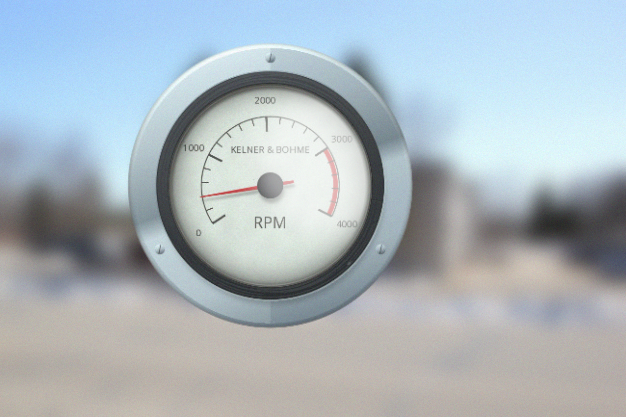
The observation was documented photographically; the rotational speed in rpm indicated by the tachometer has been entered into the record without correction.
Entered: 400 rpm
